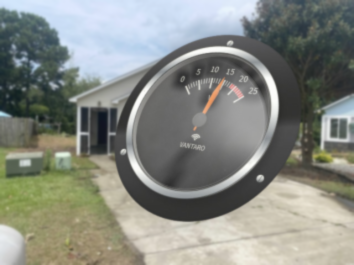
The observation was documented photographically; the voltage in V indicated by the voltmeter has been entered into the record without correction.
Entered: 15 V
